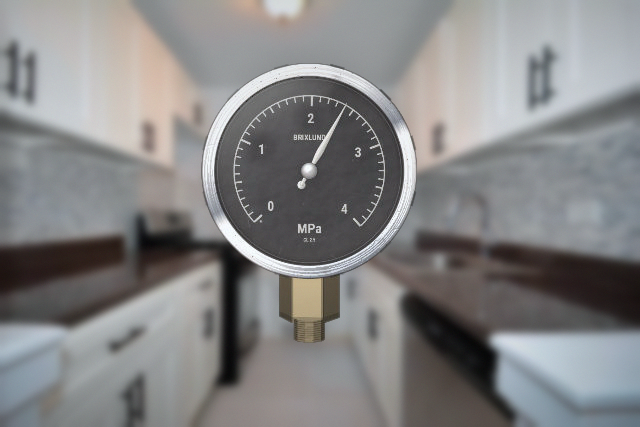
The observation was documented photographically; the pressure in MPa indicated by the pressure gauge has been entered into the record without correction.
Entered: 2.4 MPa
